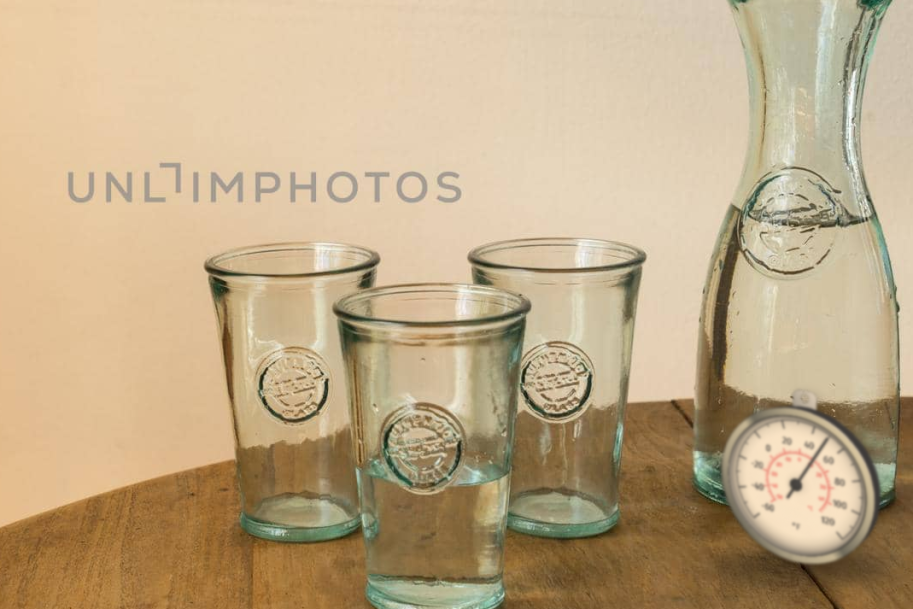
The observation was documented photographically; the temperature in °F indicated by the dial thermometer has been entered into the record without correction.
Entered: 50 °F
